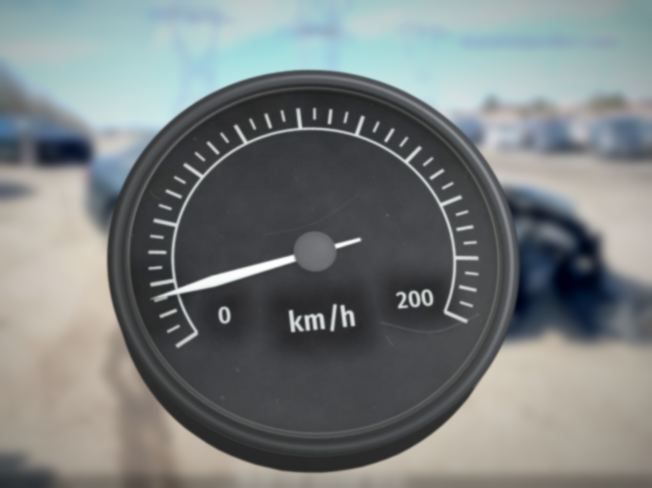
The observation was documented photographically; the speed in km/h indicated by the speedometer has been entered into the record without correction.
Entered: 15 km/h
